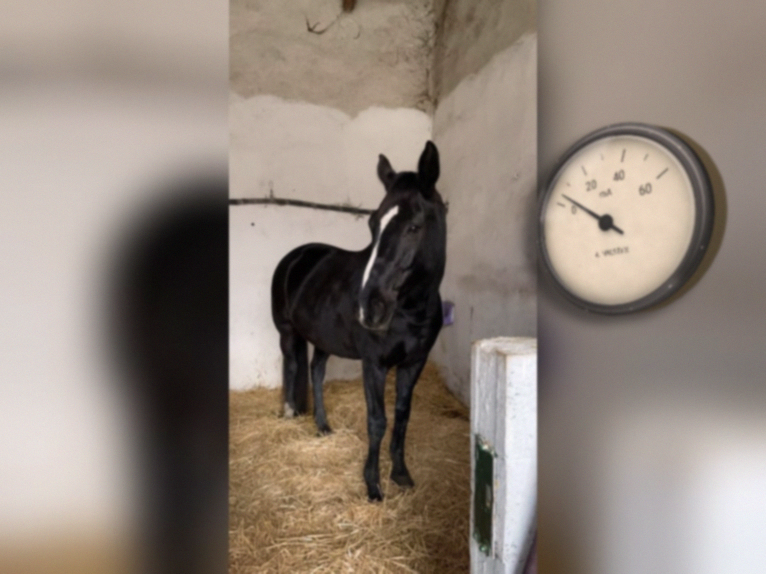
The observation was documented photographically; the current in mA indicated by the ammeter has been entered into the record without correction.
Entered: 5 mA
